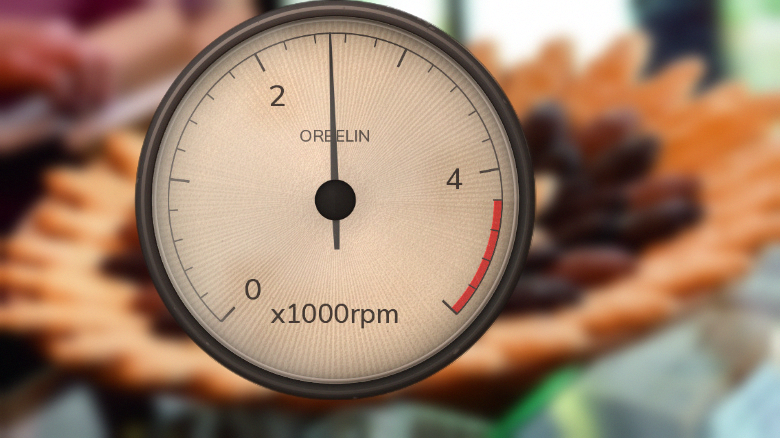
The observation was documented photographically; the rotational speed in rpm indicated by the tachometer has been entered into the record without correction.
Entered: 2500 rpm
